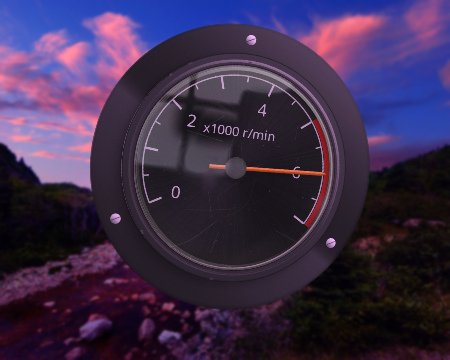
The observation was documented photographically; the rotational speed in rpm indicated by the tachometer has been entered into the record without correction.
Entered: 6000 rpm
